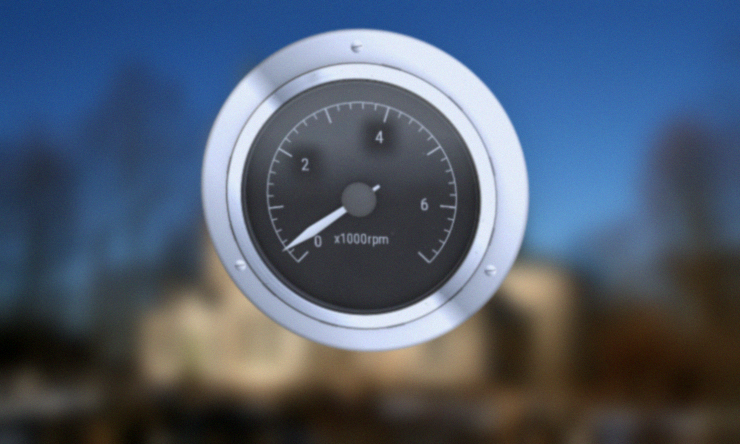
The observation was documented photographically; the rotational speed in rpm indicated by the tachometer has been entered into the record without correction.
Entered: 300 rpm
